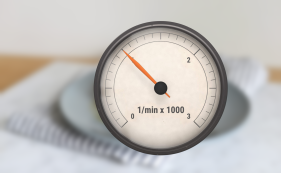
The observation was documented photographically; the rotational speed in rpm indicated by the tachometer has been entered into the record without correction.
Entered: 1000 rpm
